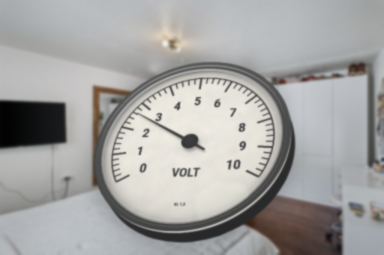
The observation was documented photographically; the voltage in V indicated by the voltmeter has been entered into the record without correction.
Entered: 2.6 V
